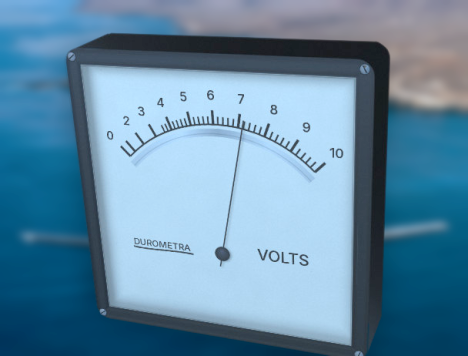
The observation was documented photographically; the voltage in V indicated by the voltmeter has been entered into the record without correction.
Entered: 7.2 V
